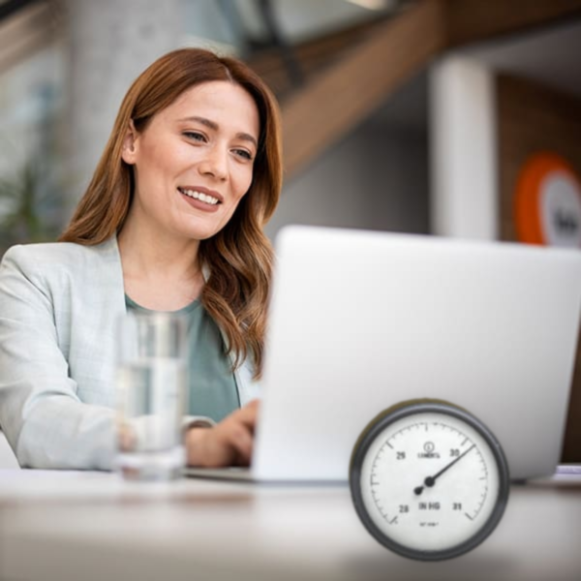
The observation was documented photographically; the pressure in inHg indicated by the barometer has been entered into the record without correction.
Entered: 30.1 inHg
